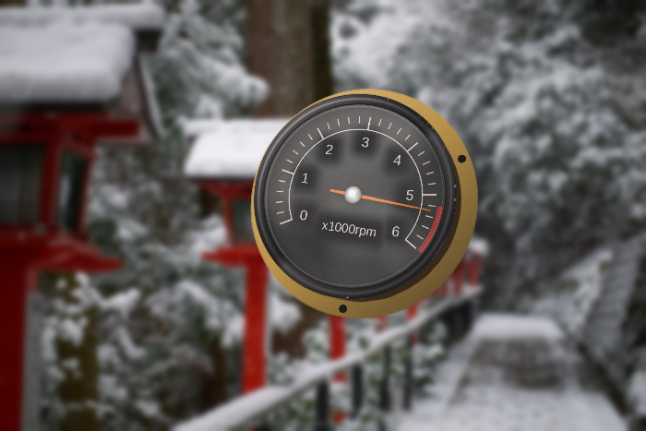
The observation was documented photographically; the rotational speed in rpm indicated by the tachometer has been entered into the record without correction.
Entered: 5300 rpm
